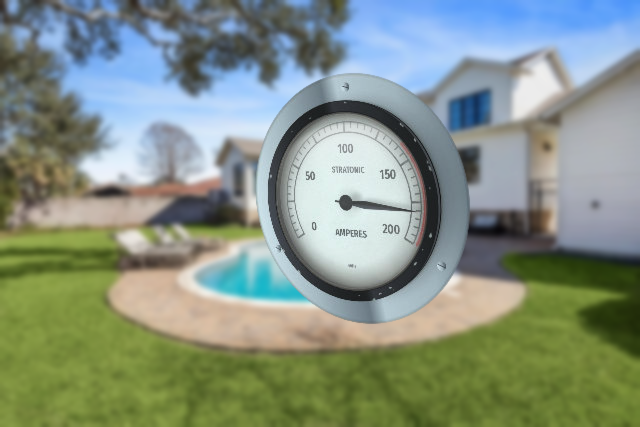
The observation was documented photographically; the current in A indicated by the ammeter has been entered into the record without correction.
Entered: 180 A
